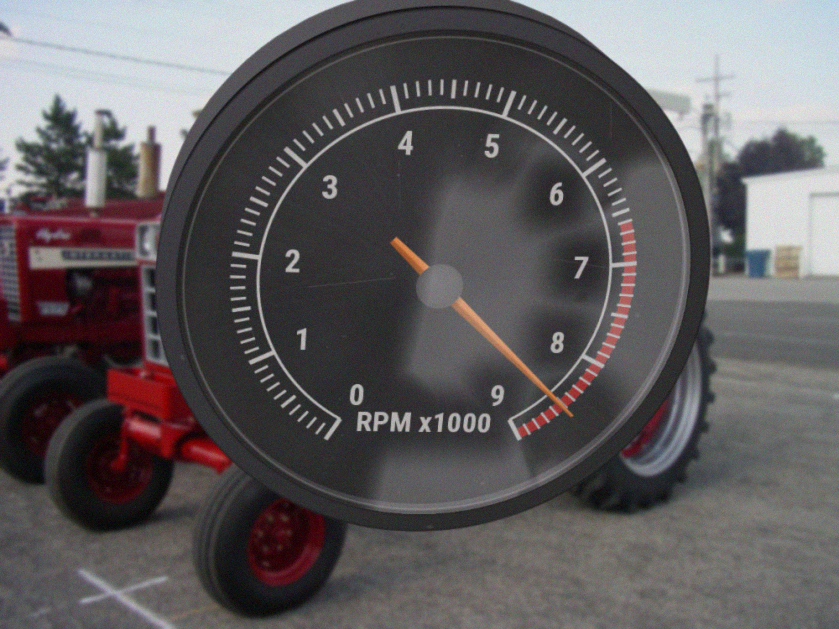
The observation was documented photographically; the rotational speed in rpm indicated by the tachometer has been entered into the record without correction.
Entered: 8500 rpm
